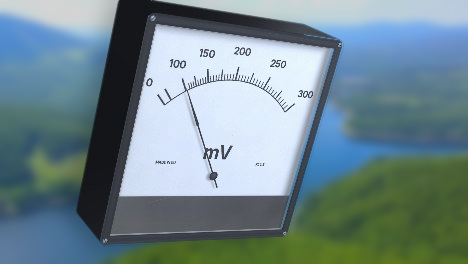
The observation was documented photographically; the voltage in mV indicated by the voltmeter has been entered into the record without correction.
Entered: 100 mV
